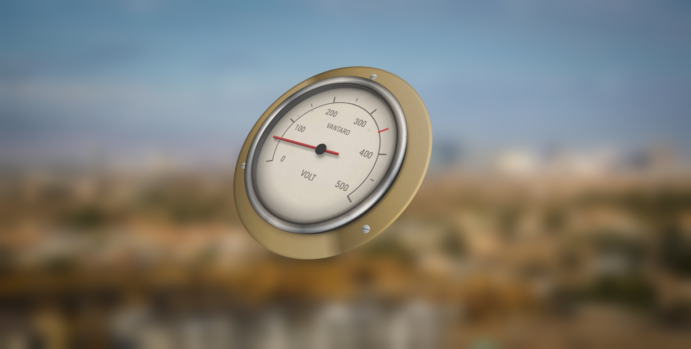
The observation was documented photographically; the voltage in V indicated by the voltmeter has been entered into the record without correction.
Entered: 50 V
